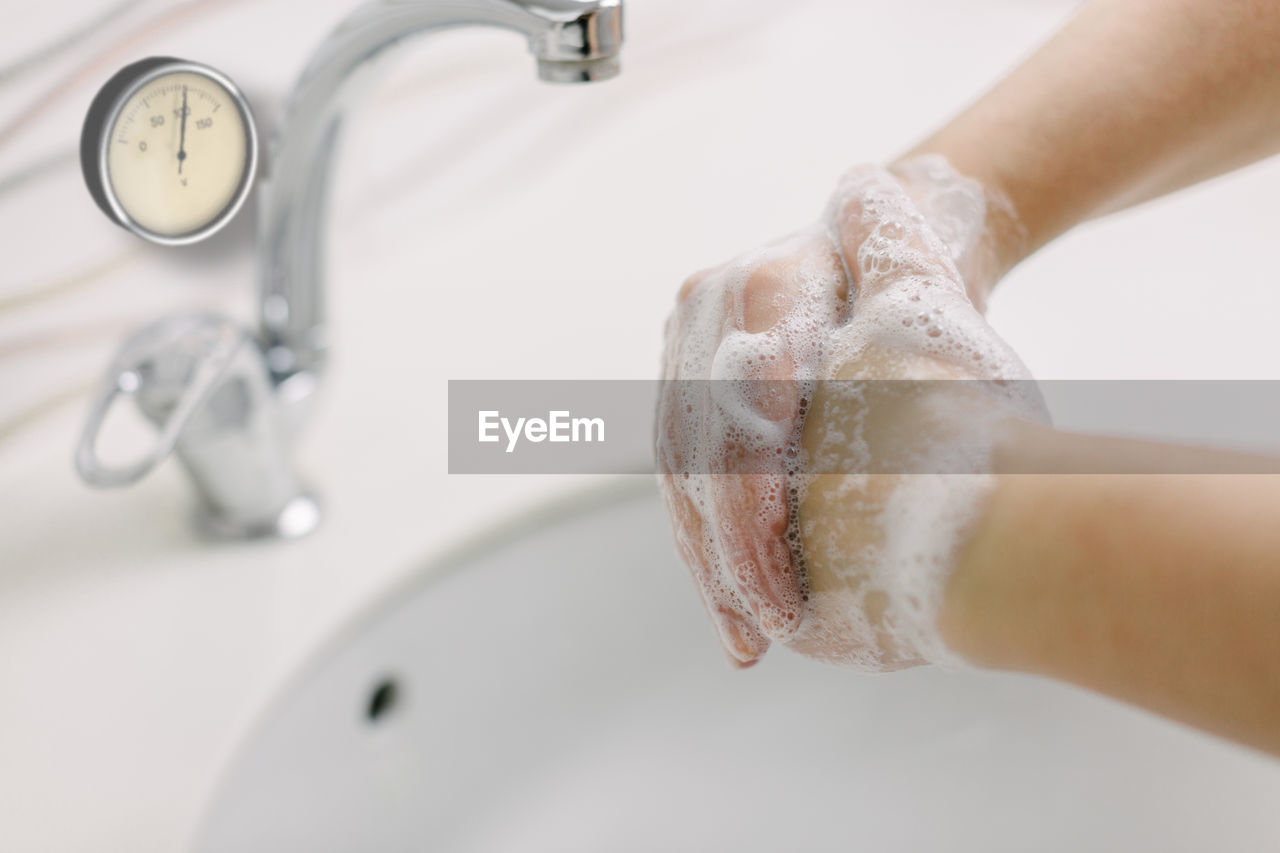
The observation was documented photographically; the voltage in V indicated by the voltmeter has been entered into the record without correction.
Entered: 100 V
